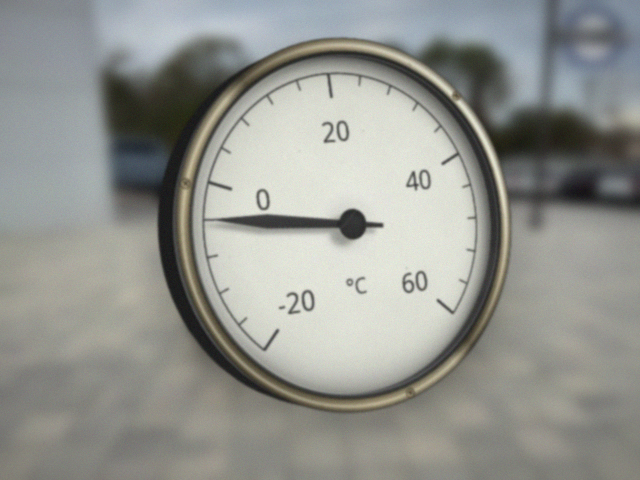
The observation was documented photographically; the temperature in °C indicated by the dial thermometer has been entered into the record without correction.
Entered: -4 °C
